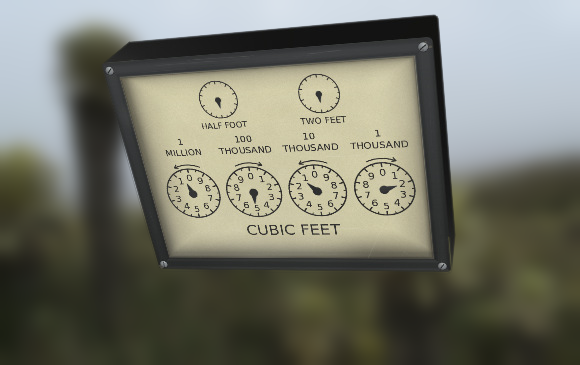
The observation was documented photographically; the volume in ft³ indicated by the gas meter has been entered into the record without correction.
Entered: 51200 ft³
